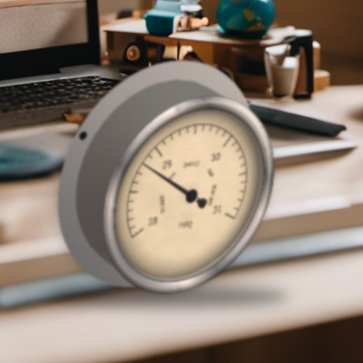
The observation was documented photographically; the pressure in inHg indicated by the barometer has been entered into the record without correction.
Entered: 28.8 inHg
